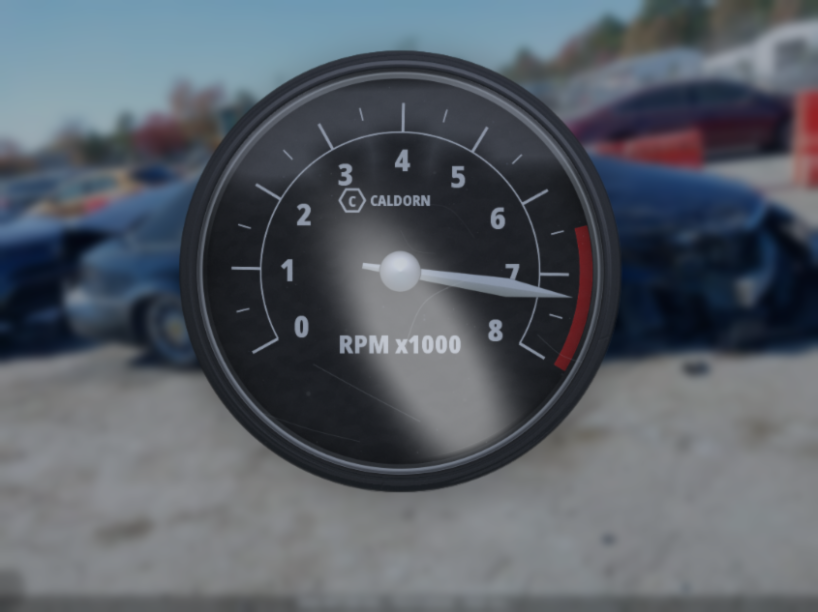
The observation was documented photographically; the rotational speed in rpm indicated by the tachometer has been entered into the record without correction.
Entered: 7250 rpm
